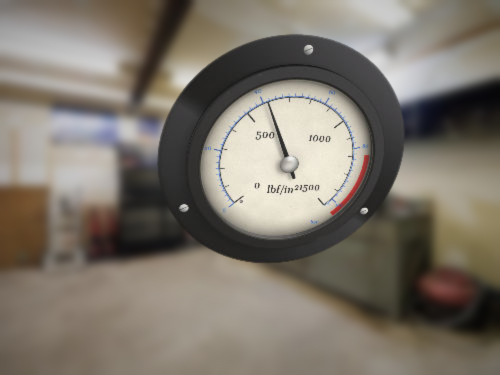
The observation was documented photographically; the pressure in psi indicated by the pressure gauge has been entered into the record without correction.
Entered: 600 psi
